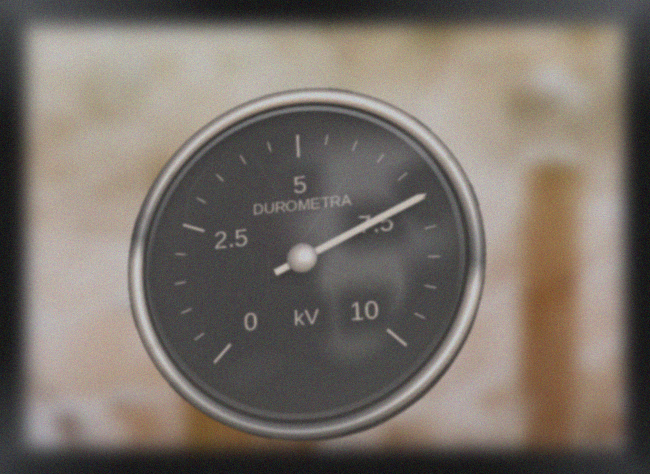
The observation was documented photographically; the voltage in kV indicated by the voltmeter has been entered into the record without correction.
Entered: 7.5 kV
